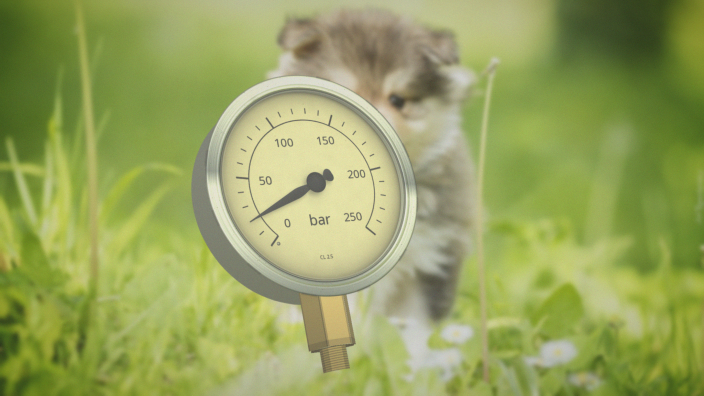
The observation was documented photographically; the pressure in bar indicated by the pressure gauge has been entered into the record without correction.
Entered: 20 bar
